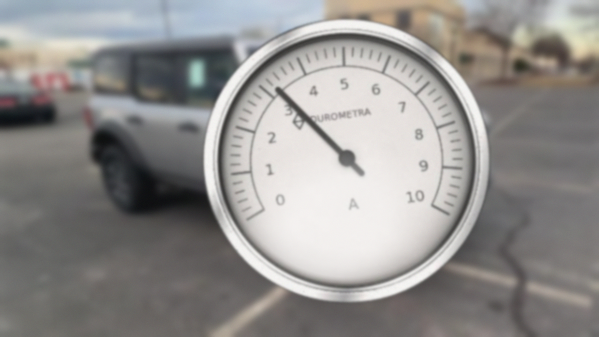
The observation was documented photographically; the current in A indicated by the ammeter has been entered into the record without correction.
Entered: 3.2 A
